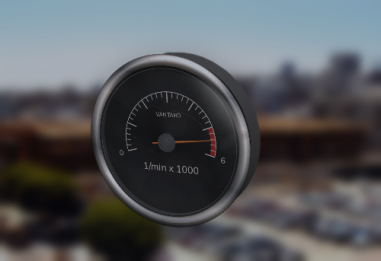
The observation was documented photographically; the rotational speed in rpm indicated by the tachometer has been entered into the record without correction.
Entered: 5400 rpm
